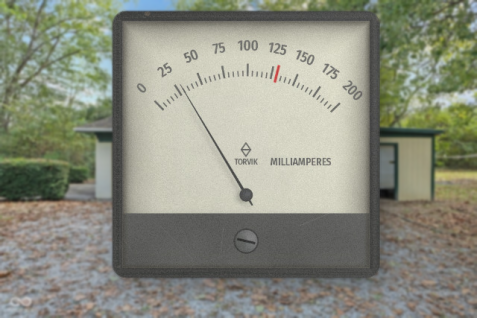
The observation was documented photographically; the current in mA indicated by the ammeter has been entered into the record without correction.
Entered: 30 mA
